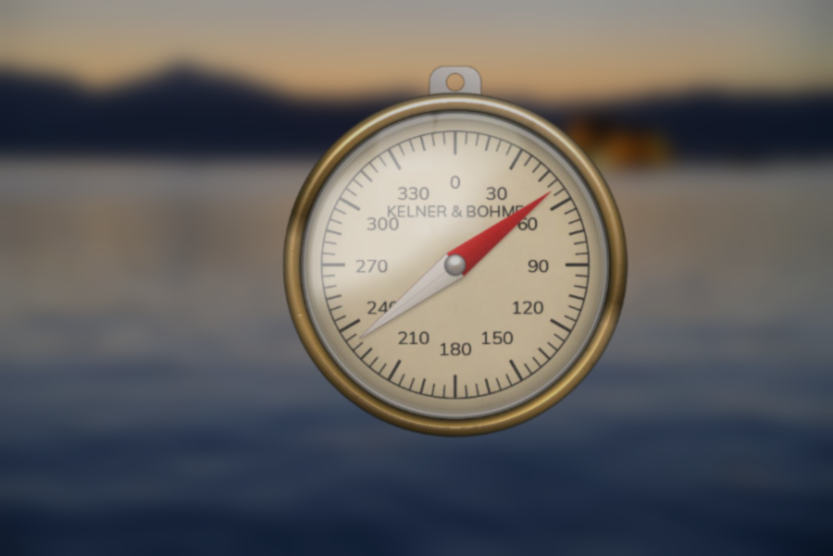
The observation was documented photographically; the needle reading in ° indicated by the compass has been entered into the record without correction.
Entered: 52.5 °
